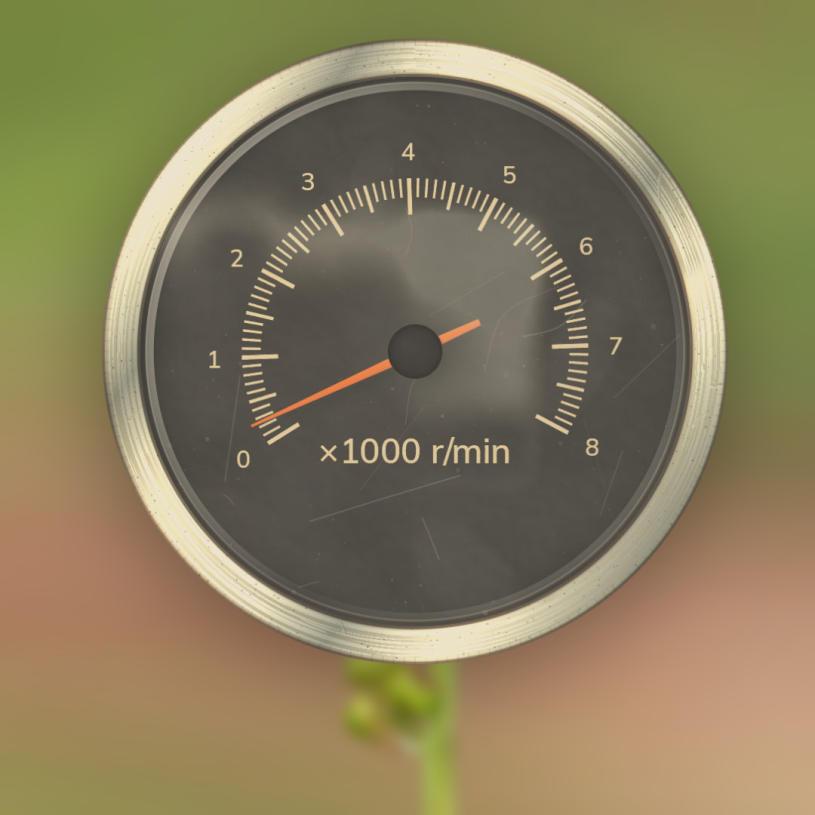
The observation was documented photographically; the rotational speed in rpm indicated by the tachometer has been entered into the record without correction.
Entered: 250 rpm
